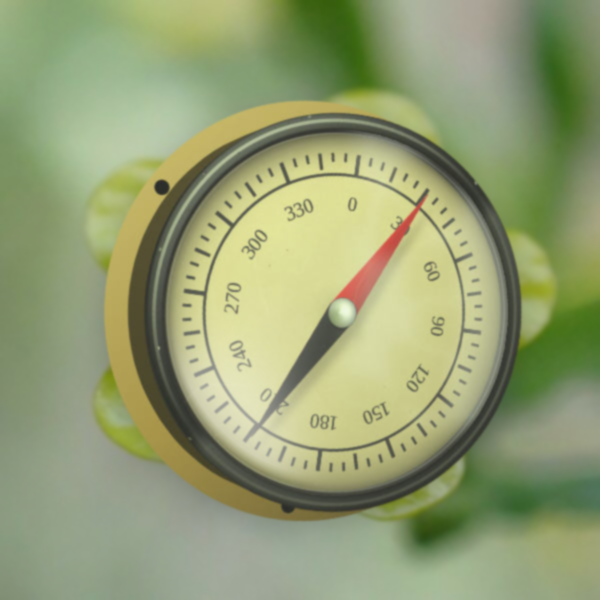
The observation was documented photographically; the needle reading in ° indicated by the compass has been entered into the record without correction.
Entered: 30 °
